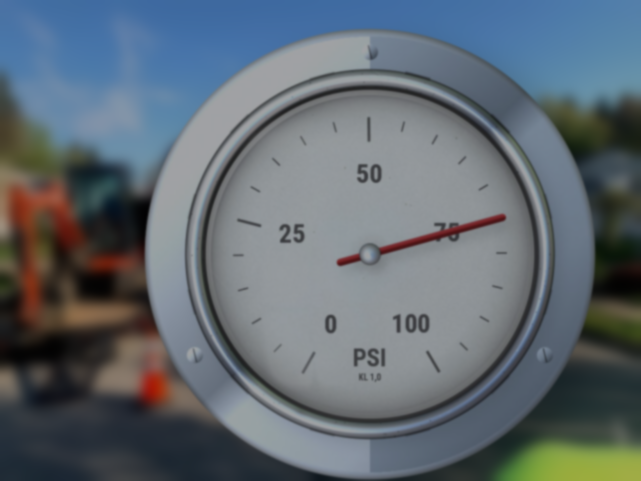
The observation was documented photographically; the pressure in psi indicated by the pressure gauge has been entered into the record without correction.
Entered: 75 psi
